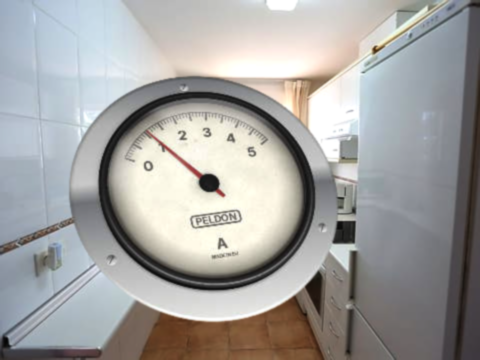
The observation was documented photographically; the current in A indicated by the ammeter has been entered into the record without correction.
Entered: 1 A
